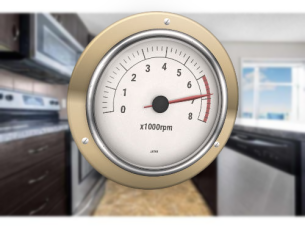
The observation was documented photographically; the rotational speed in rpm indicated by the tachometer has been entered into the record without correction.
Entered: 6800 rpm
